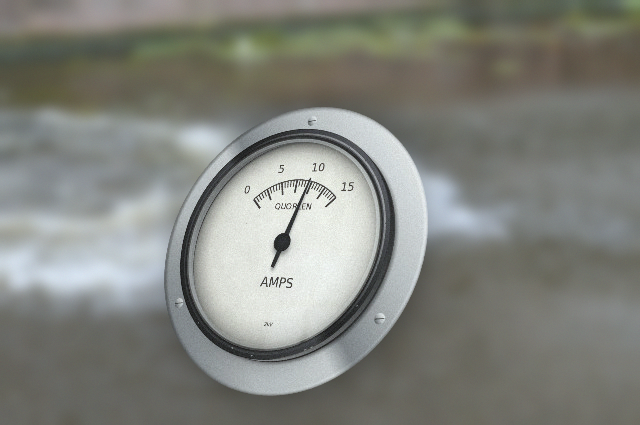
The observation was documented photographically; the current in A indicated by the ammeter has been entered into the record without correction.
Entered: 10 A
